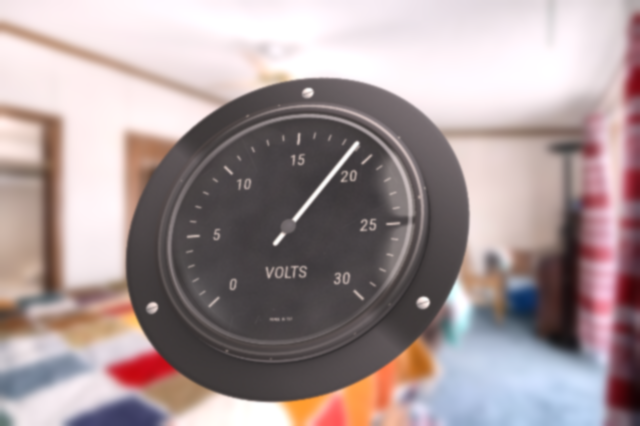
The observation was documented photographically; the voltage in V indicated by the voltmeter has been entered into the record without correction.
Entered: 19 V
